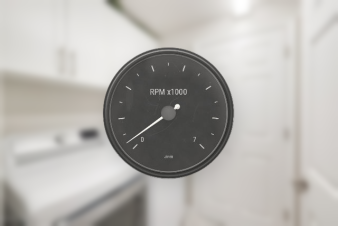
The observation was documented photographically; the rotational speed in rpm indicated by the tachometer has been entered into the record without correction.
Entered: 250 rpm
